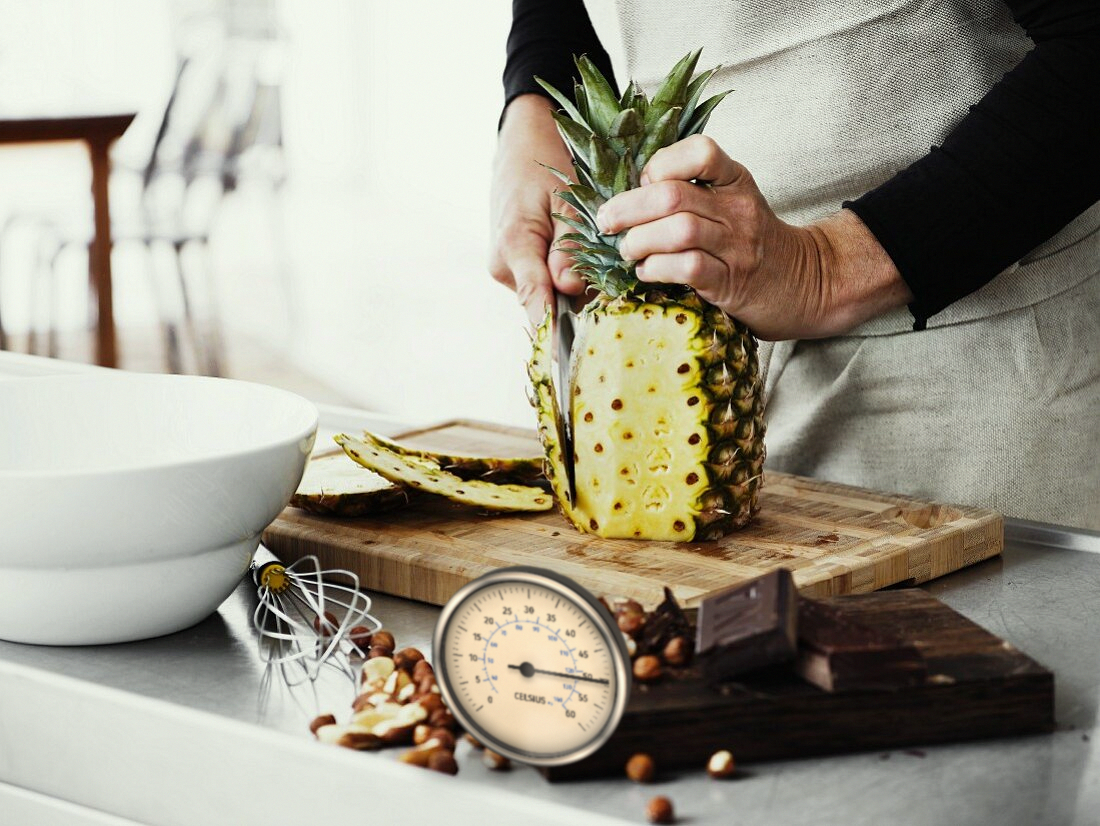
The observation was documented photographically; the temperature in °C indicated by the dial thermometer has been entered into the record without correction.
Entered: 50 °C
